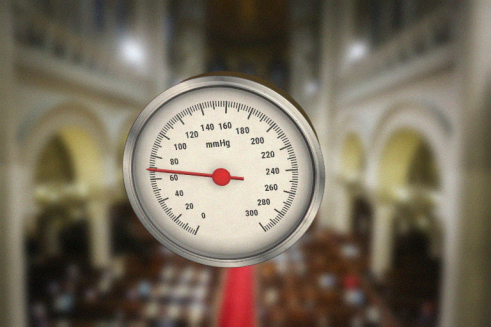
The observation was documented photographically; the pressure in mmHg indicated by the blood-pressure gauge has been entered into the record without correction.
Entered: 70 mmHg
